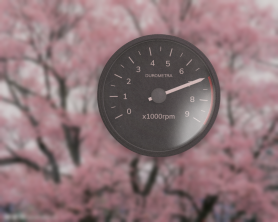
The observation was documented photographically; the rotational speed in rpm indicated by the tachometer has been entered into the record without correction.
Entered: 7000 rpm
